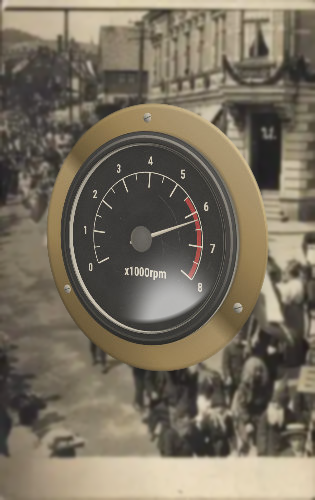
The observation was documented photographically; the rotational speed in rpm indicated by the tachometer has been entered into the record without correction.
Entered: 6250 rpm
